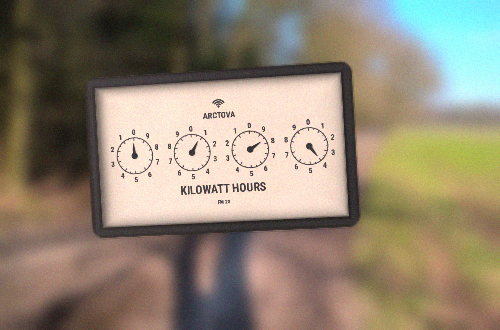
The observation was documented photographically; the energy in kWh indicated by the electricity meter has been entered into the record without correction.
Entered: 84 kWh
